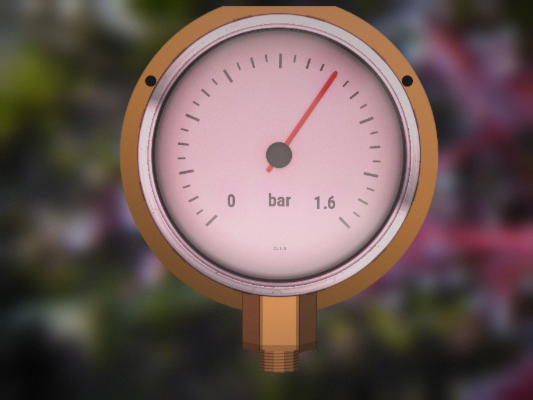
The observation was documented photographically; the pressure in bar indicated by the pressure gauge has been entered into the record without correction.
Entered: 1 bar
